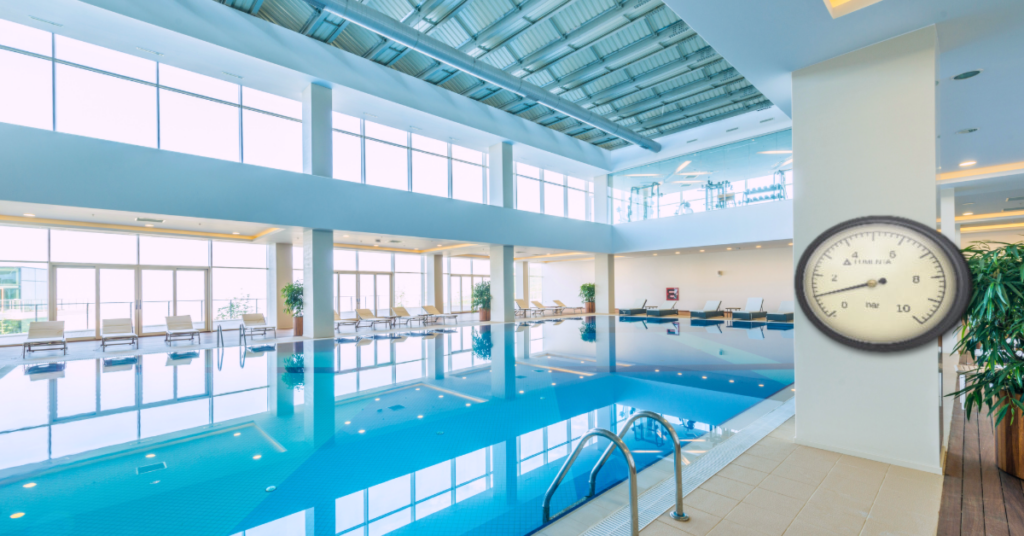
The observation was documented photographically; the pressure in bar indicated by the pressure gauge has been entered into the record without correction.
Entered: 1 bar
